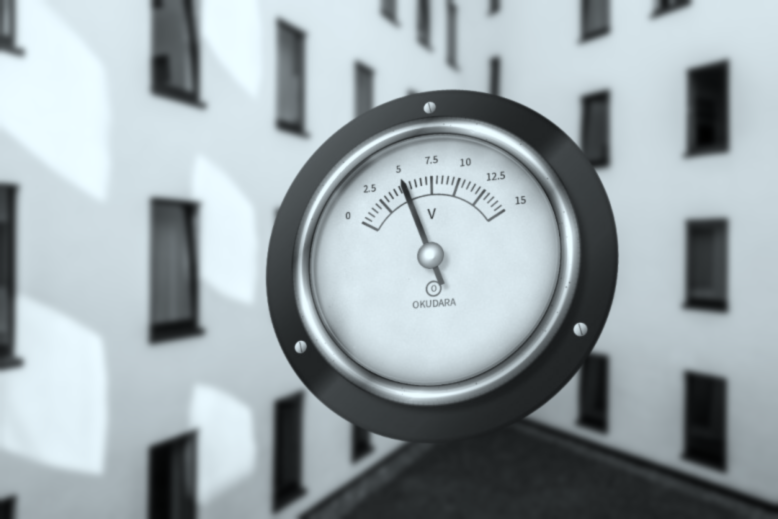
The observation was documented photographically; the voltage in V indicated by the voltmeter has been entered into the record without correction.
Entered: 5 V
